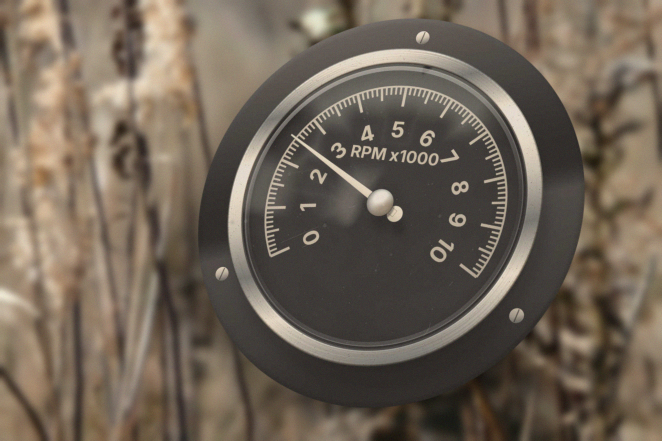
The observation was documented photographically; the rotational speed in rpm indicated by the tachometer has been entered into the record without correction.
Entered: 2500 rpm
